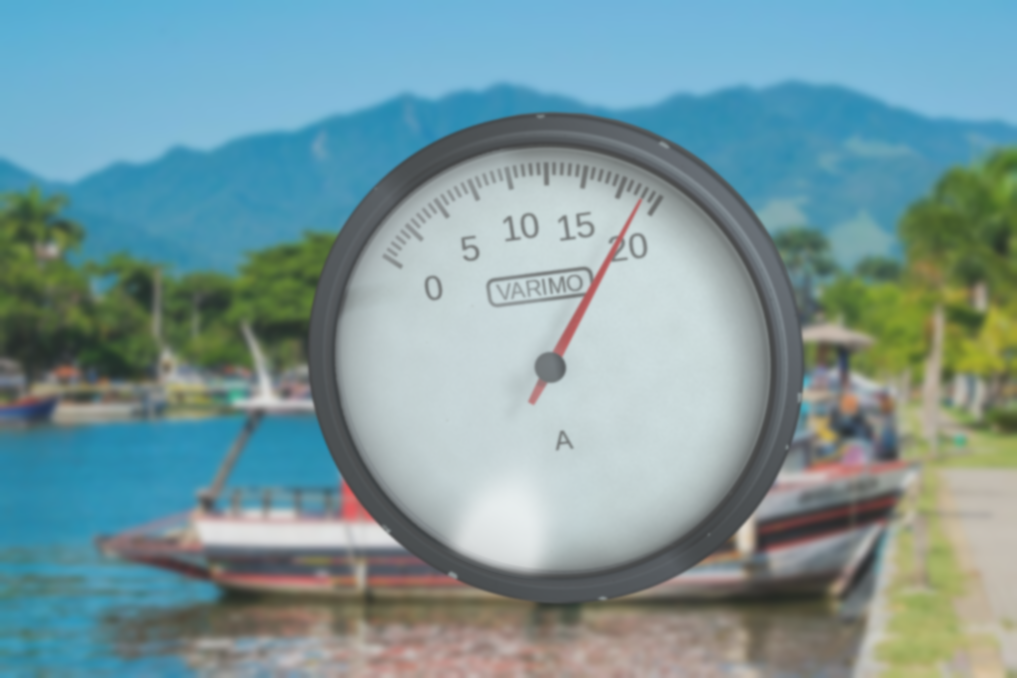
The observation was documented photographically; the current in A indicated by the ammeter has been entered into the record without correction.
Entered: 19 A
